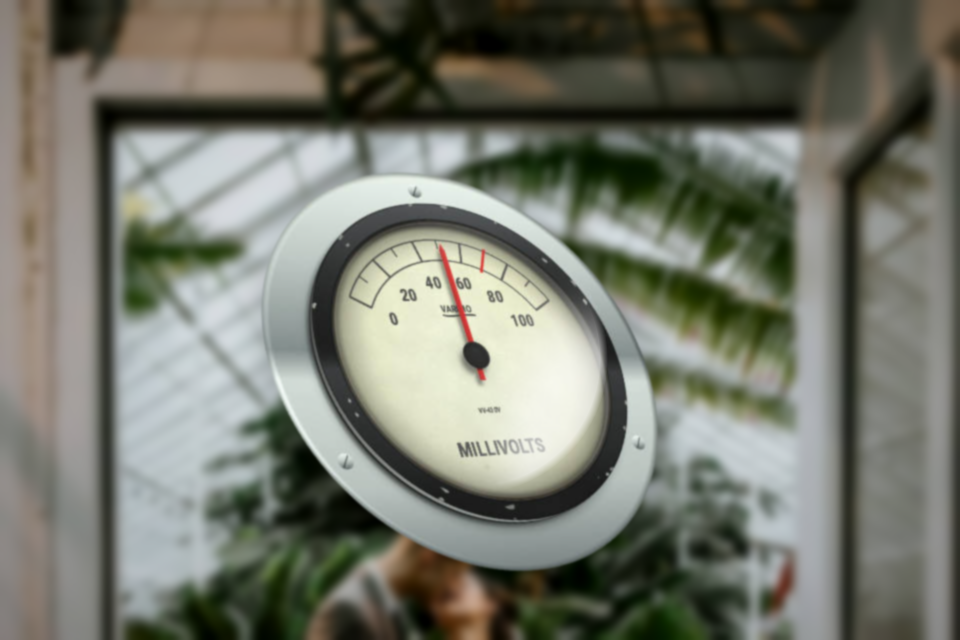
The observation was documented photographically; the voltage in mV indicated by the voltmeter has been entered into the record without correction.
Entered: 50 mV
